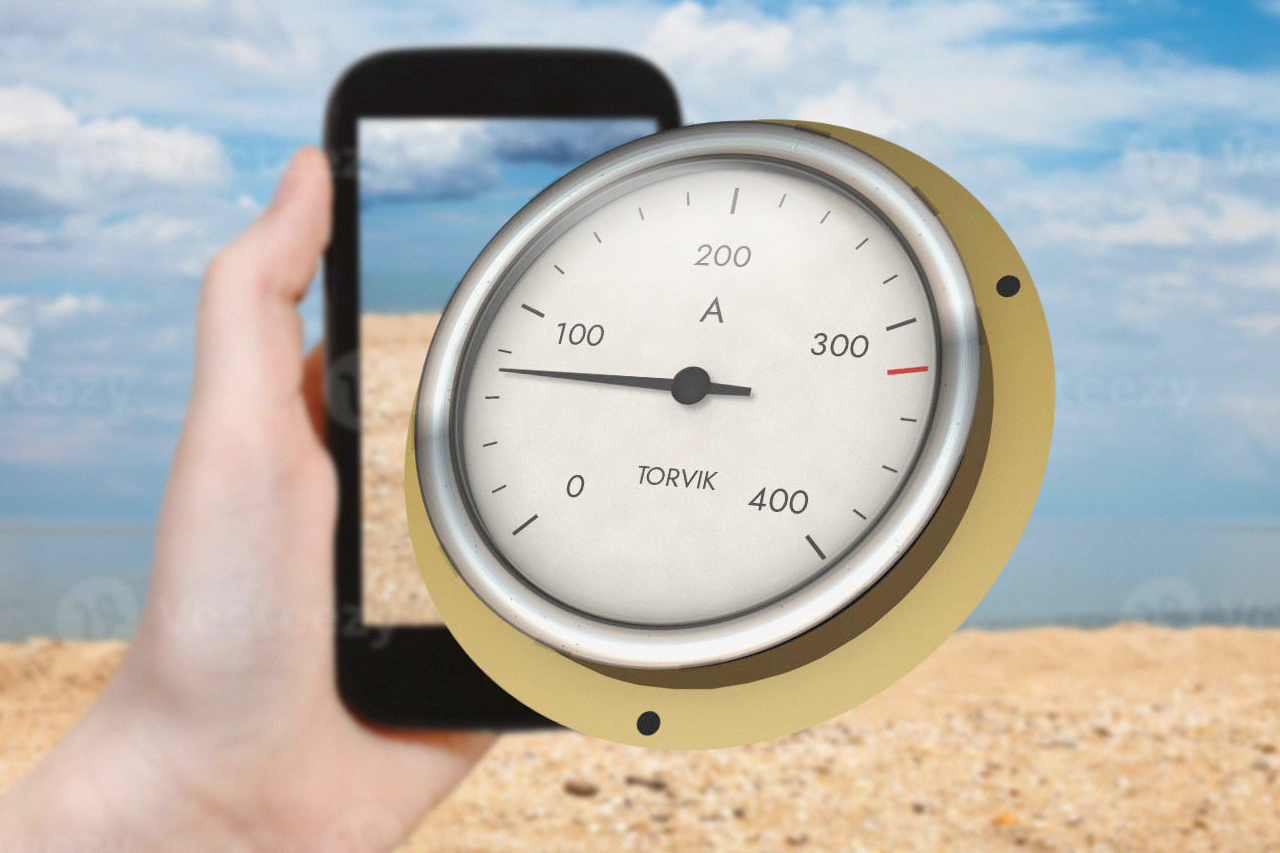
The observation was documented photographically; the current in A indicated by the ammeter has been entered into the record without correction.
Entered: 70 A
